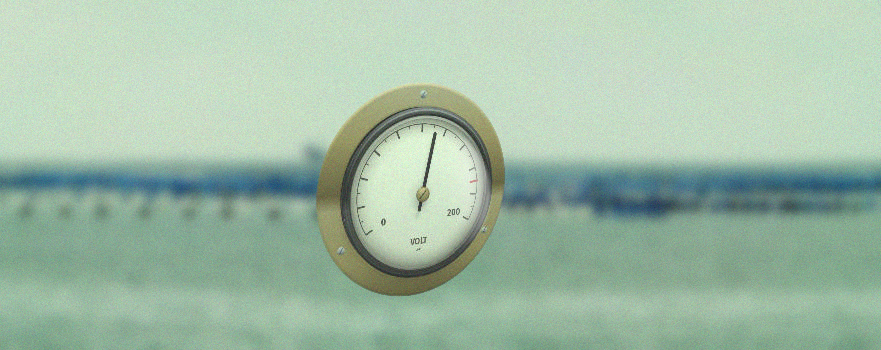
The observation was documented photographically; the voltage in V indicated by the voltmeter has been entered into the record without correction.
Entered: 110 V
